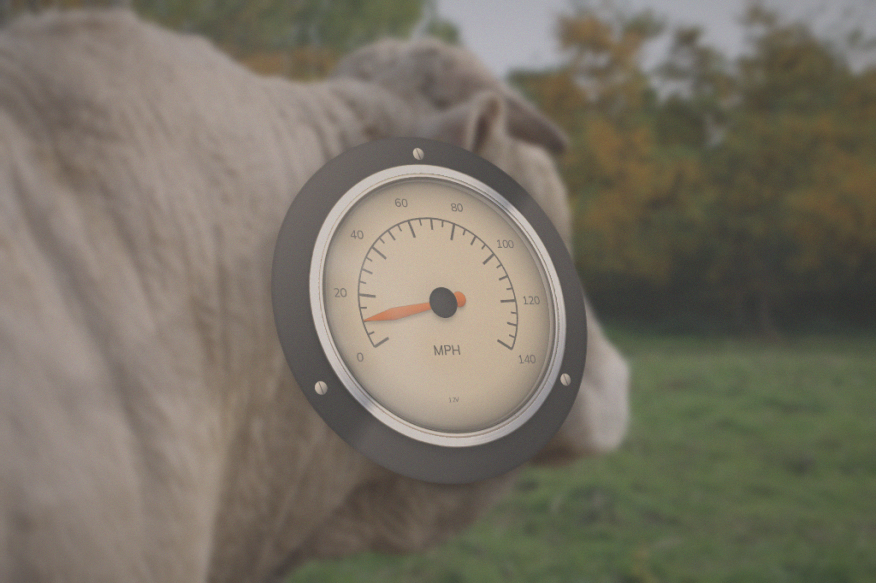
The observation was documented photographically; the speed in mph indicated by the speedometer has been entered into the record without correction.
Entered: 10 mph
